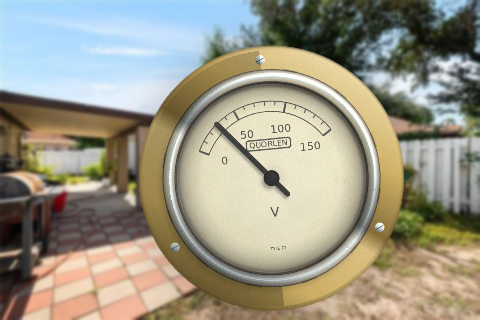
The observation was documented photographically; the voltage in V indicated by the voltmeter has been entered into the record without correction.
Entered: 30 V
